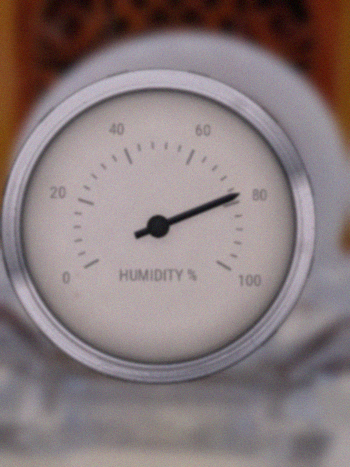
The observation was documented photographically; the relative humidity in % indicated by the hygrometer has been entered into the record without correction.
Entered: 78 %
